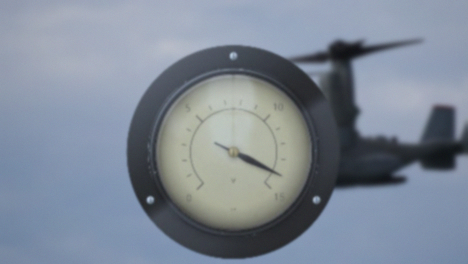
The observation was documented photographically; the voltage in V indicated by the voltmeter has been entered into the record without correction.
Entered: 14 V
